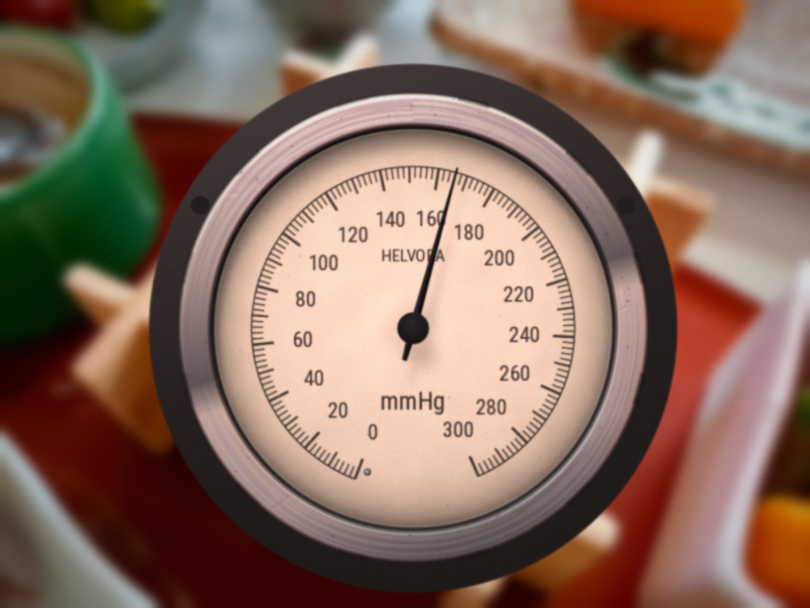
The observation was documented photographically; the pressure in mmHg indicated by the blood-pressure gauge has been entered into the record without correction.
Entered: 166 mmHg
